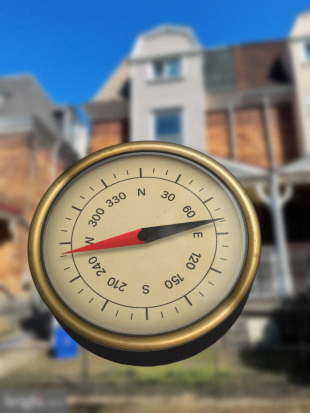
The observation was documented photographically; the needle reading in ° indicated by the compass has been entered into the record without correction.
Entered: 260 °
